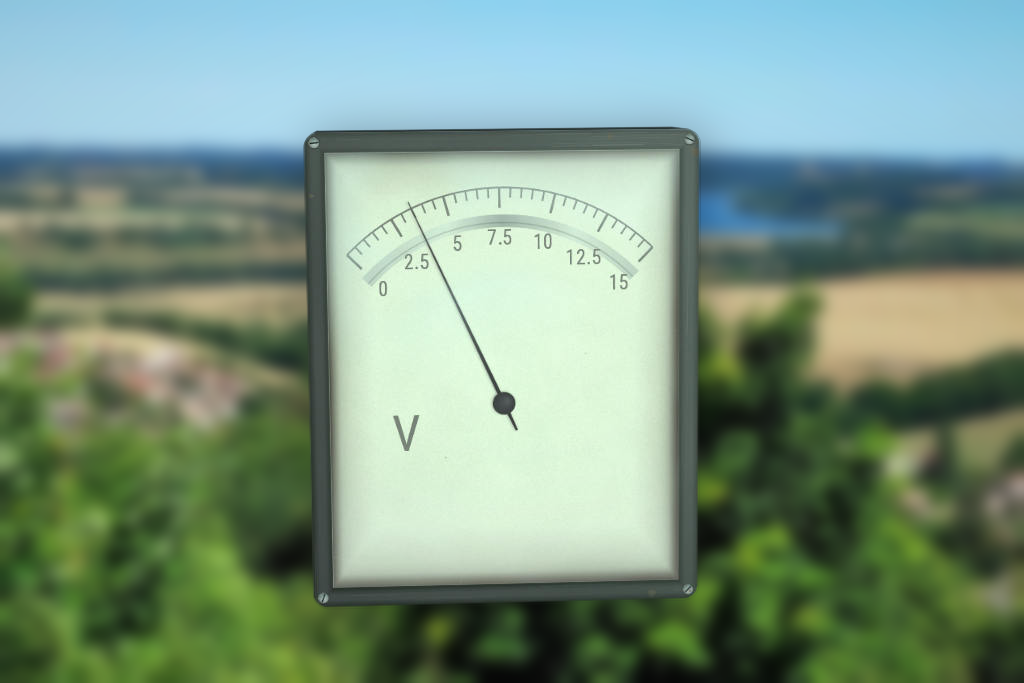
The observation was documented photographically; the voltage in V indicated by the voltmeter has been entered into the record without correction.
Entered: 3.5 V
